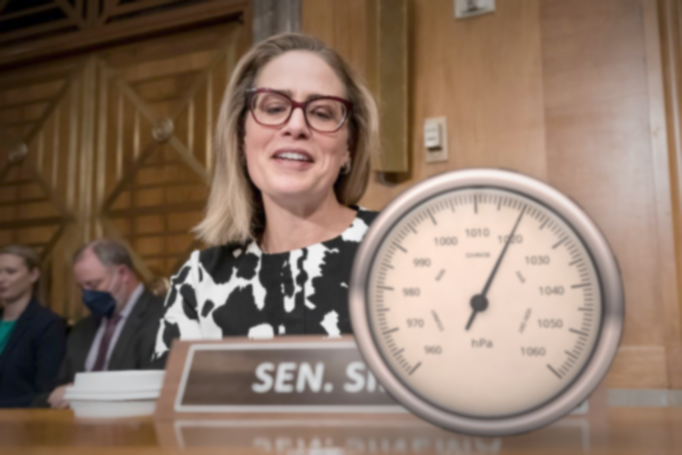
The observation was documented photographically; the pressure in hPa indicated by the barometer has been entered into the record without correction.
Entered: 1020 hPa
